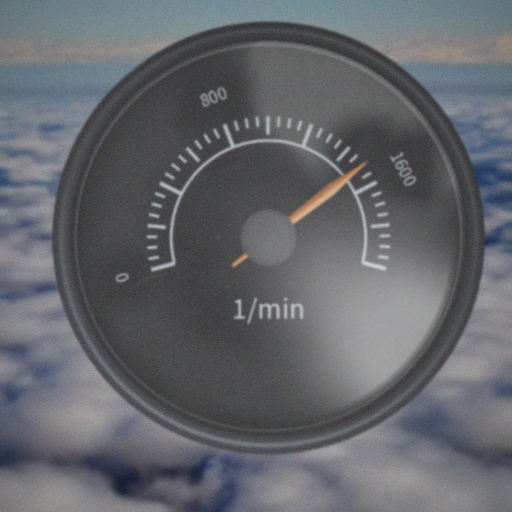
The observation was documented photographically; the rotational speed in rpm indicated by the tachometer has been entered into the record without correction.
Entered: 1500 rpm
